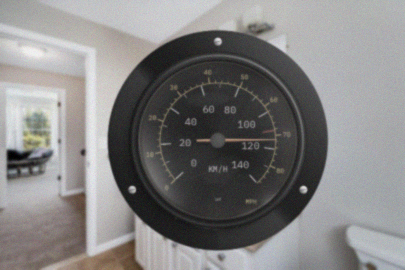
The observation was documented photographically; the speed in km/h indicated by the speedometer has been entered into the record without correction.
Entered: 115 km/h
